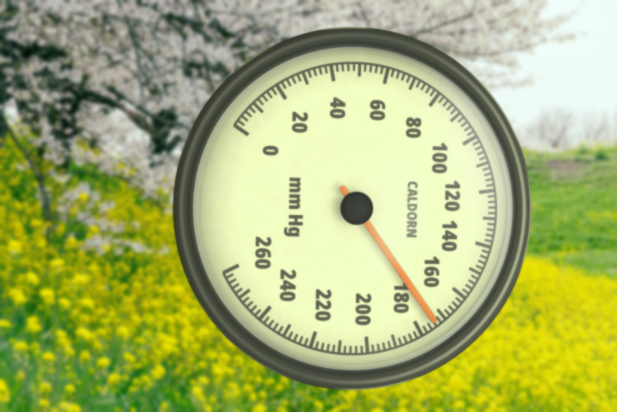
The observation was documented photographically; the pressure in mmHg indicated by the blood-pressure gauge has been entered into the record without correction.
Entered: 174 mmHg
